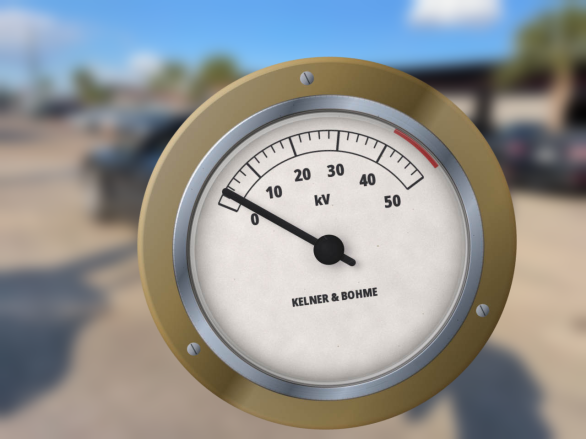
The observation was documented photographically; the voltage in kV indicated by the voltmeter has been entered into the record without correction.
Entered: 3 kV
